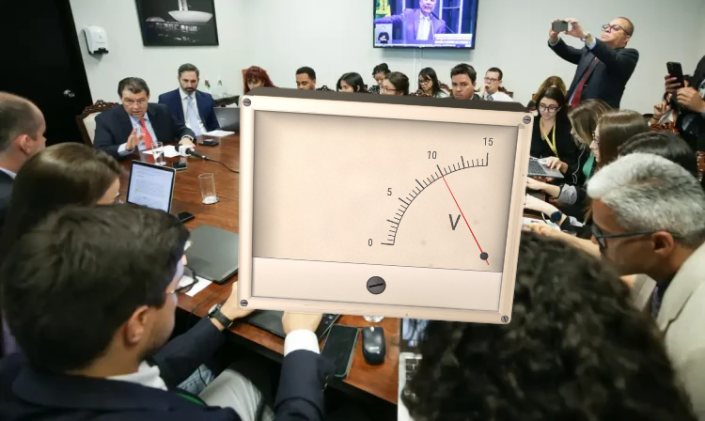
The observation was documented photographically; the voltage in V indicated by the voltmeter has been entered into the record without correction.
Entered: 10 V
